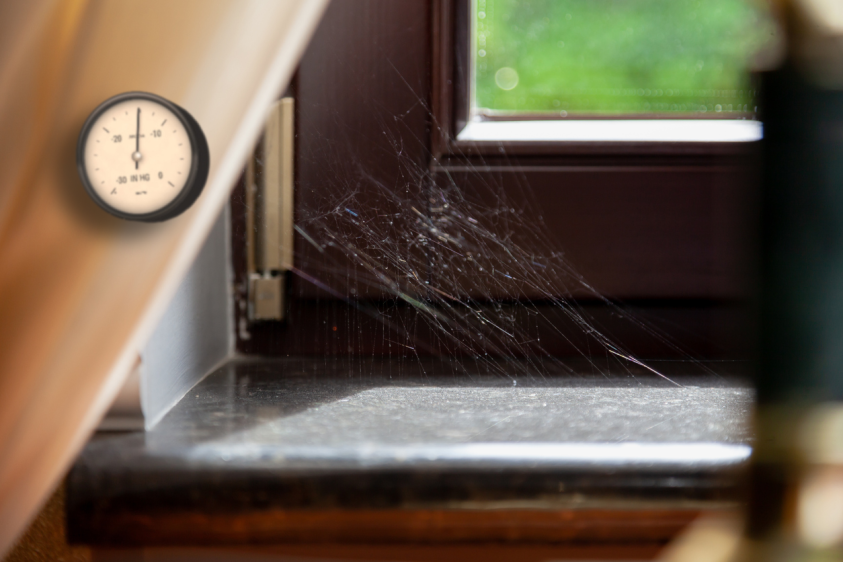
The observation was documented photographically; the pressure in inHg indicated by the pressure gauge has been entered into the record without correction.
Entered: -14 inHg
